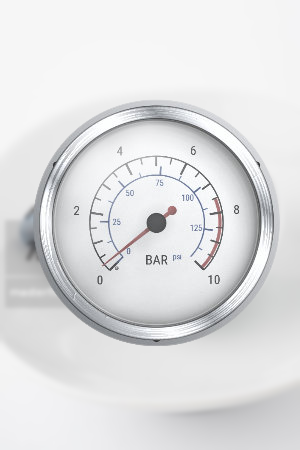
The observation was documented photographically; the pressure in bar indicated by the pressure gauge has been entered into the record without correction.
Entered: 0.25 bar
